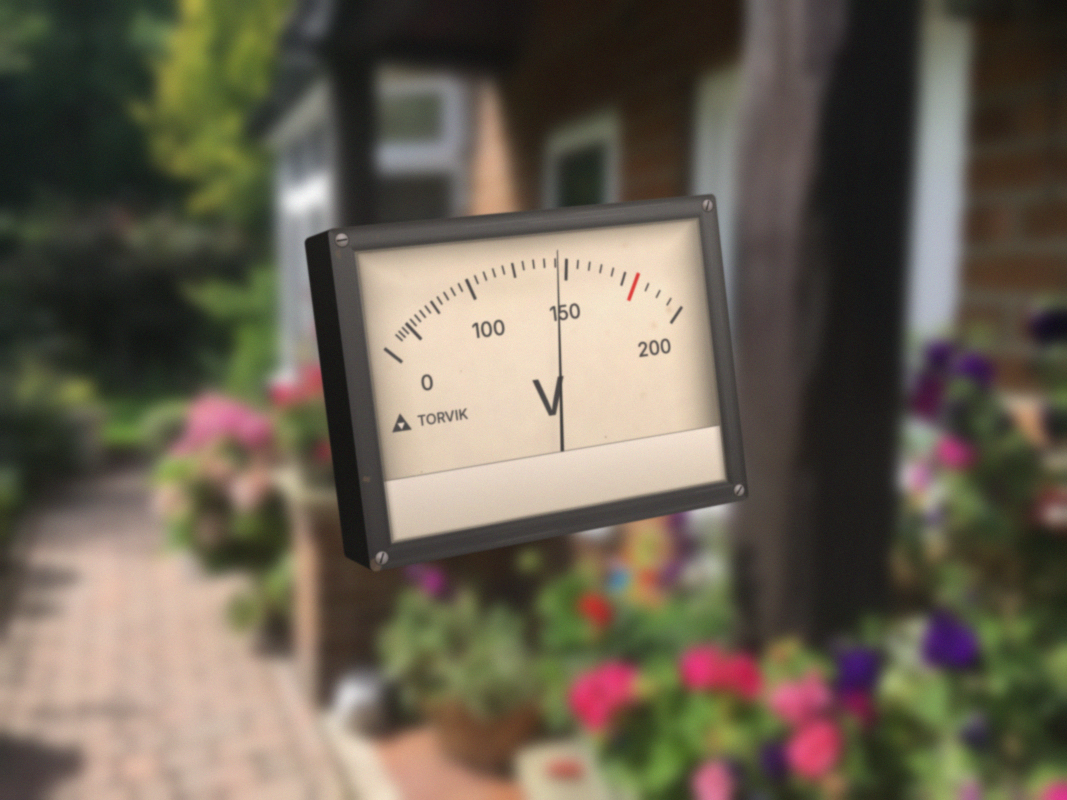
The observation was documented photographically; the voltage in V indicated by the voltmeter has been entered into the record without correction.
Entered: 145 V
